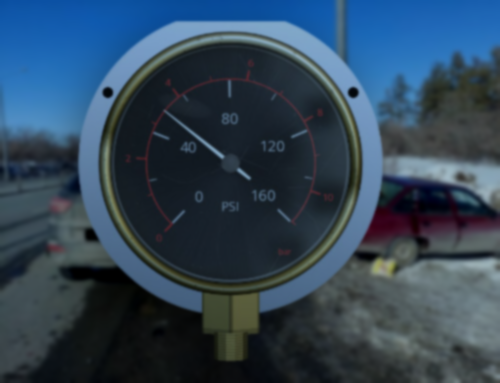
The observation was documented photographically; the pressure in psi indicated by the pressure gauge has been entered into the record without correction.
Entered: 50 psi
